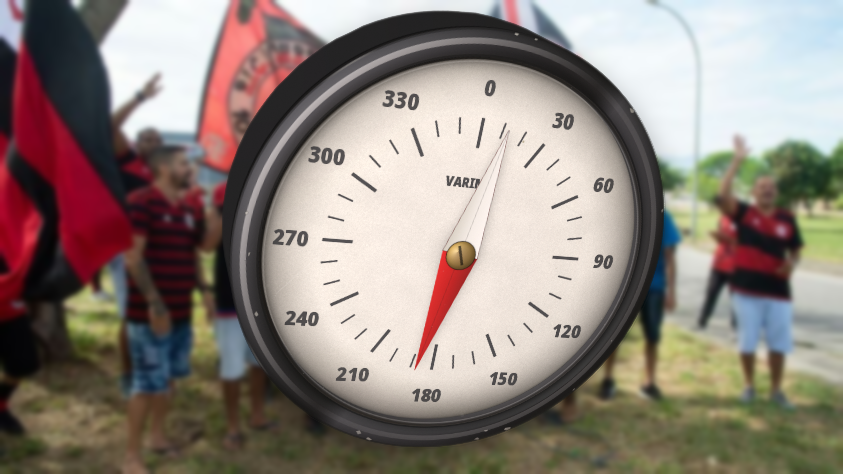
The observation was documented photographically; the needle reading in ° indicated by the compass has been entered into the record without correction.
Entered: 190 °
